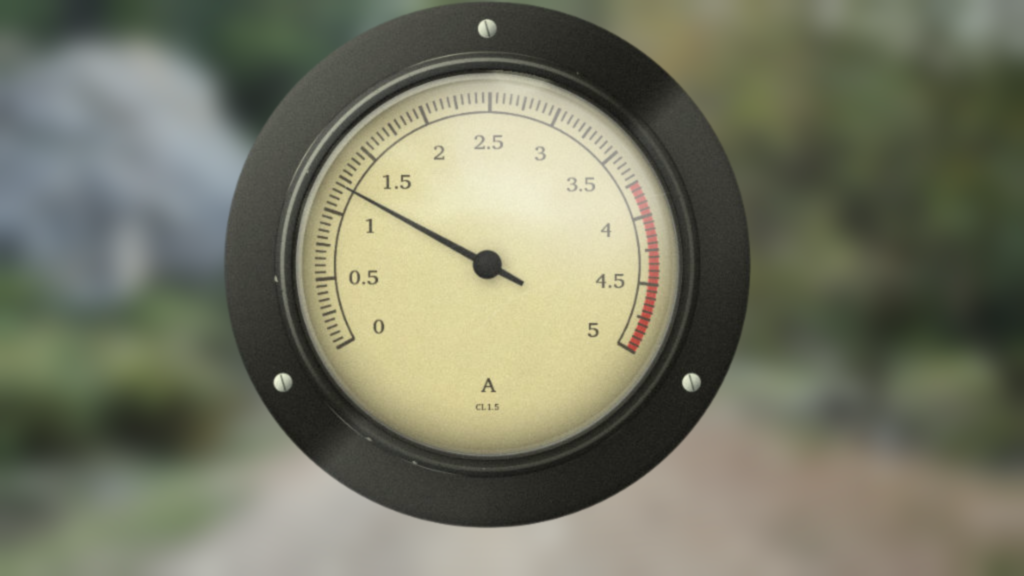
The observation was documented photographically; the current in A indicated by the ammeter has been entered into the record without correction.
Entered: 1.2 A
